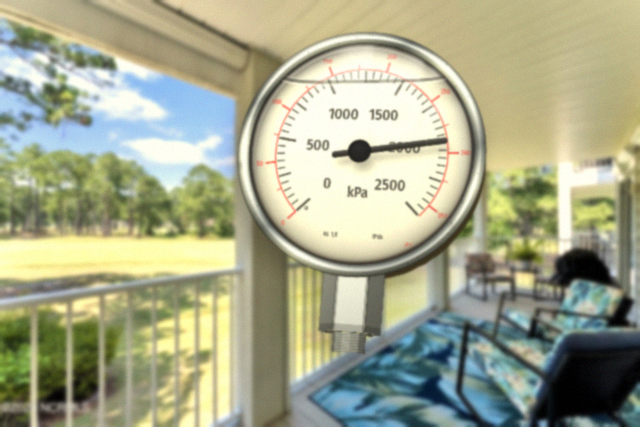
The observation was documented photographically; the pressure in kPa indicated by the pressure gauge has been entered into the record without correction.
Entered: 2000 kPa
